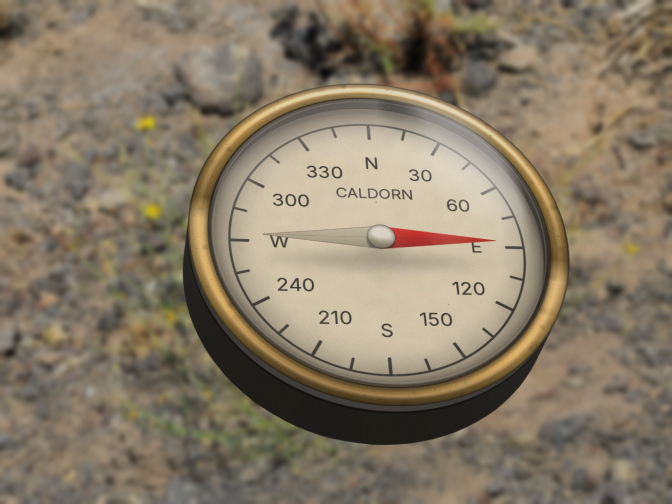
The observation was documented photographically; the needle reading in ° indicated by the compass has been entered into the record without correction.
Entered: 90 °
